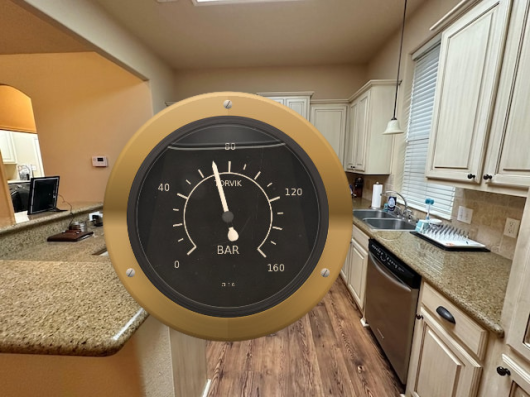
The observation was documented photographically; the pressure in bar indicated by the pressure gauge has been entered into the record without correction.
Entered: 70 bar
